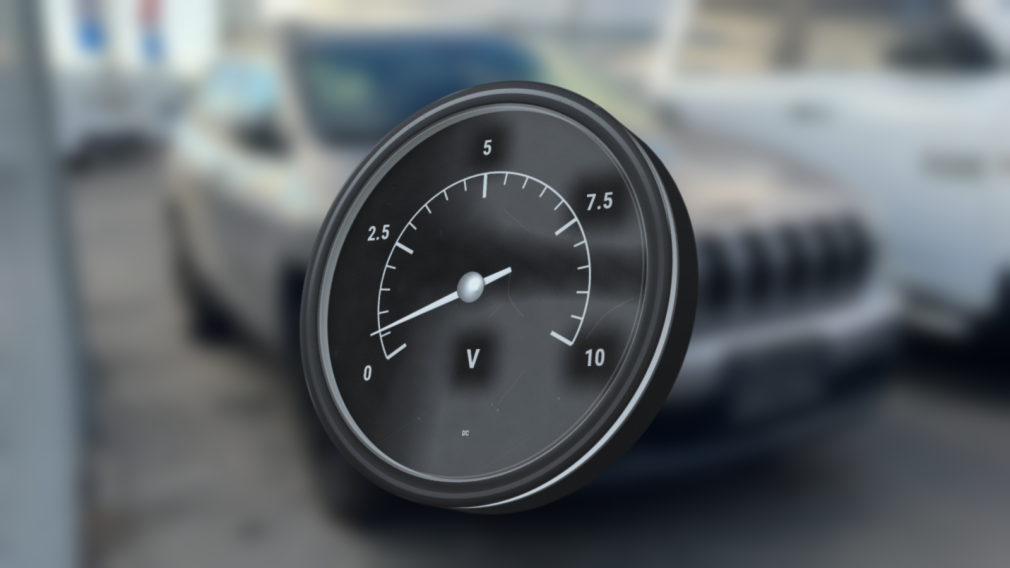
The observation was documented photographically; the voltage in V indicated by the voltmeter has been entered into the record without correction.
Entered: 0.5 V
